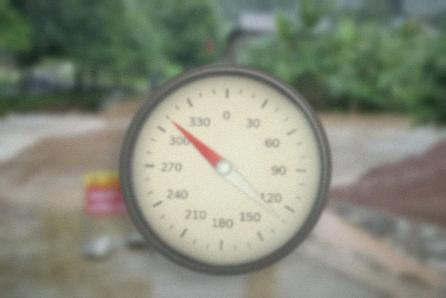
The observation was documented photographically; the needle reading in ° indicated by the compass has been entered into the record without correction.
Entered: 310 °
